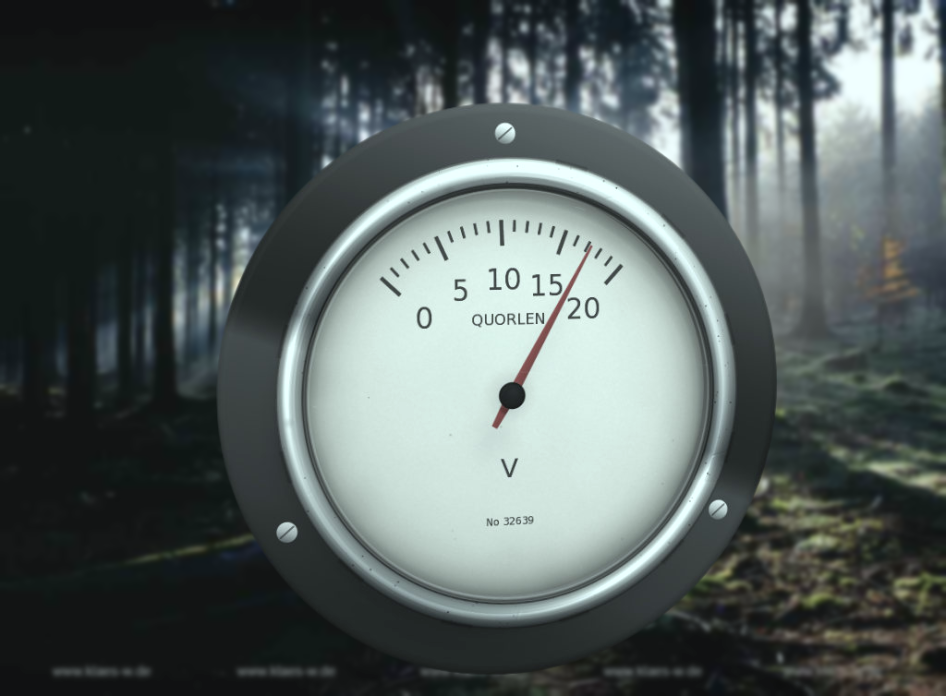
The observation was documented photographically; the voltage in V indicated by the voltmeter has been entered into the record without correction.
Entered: 17 V
